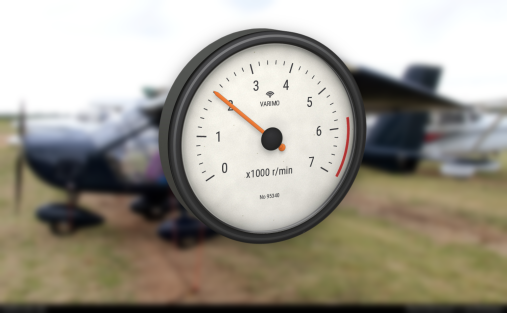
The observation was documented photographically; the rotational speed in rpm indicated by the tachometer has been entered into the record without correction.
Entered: 2000 rpm
